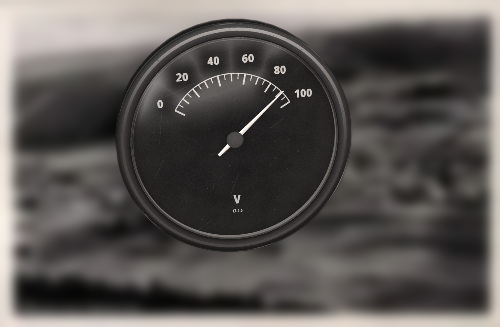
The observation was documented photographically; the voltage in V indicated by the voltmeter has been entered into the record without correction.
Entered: 90 V
